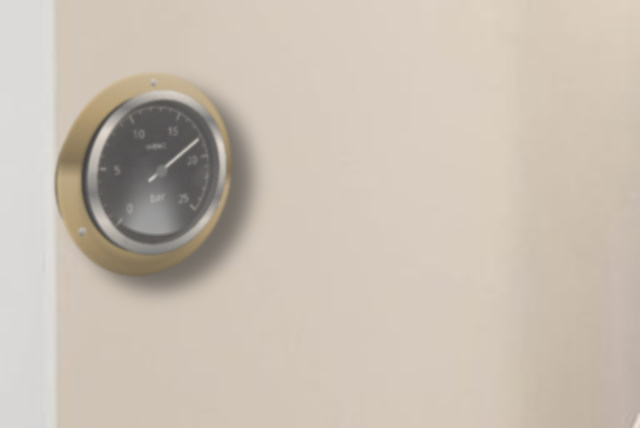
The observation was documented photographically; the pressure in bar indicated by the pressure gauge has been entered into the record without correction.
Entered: 18 bar
